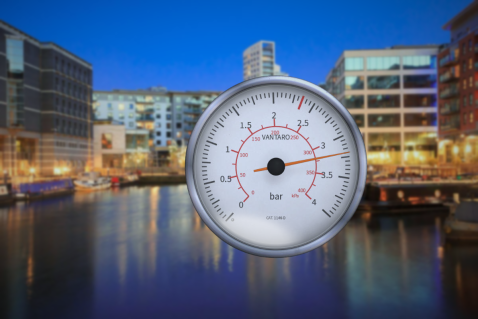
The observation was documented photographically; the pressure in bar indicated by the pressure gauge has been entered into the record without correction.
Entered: 3.2 bar
